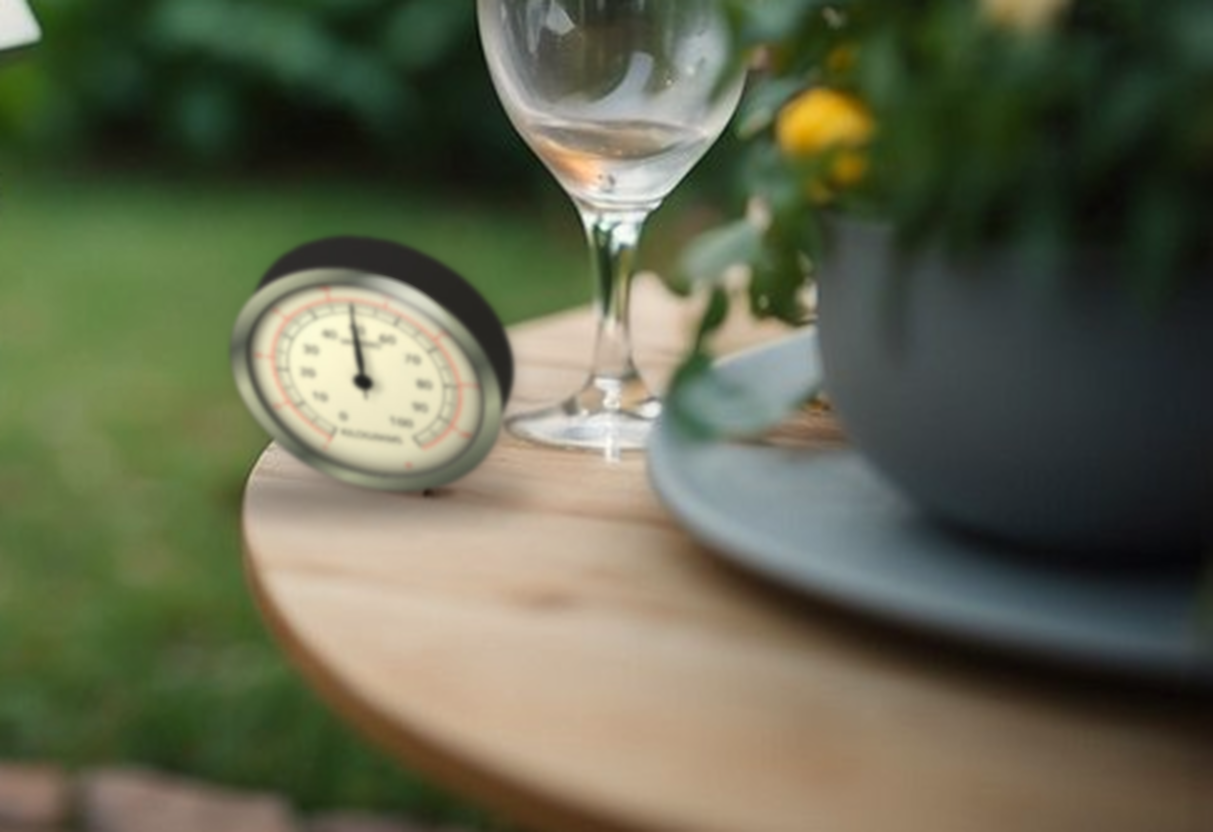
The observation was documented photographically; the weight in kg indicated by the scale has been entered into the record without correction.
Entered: 50 kg
